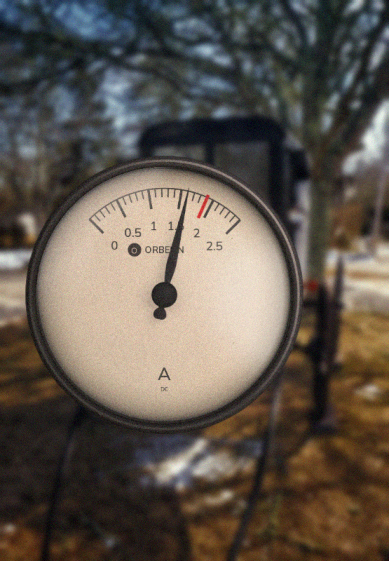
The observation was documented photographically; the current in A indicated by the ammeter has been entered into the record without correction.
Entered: 1.6 A
